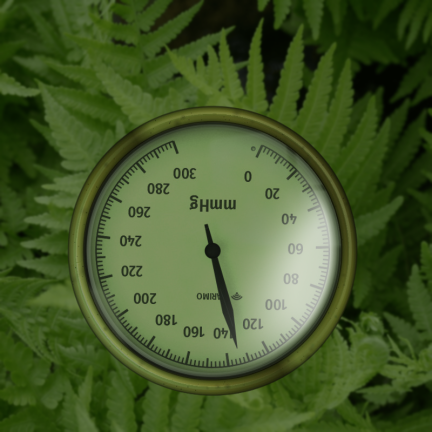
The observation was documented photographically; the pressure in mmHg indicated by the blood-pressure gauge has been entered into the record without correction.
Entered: 134 mmHg
